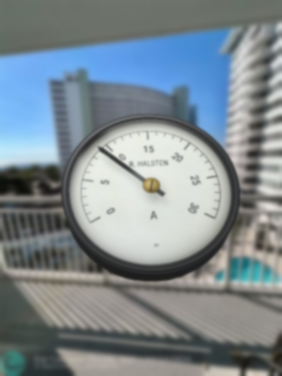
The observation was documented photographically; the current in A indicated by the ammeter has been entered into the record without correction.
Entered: 9 A
